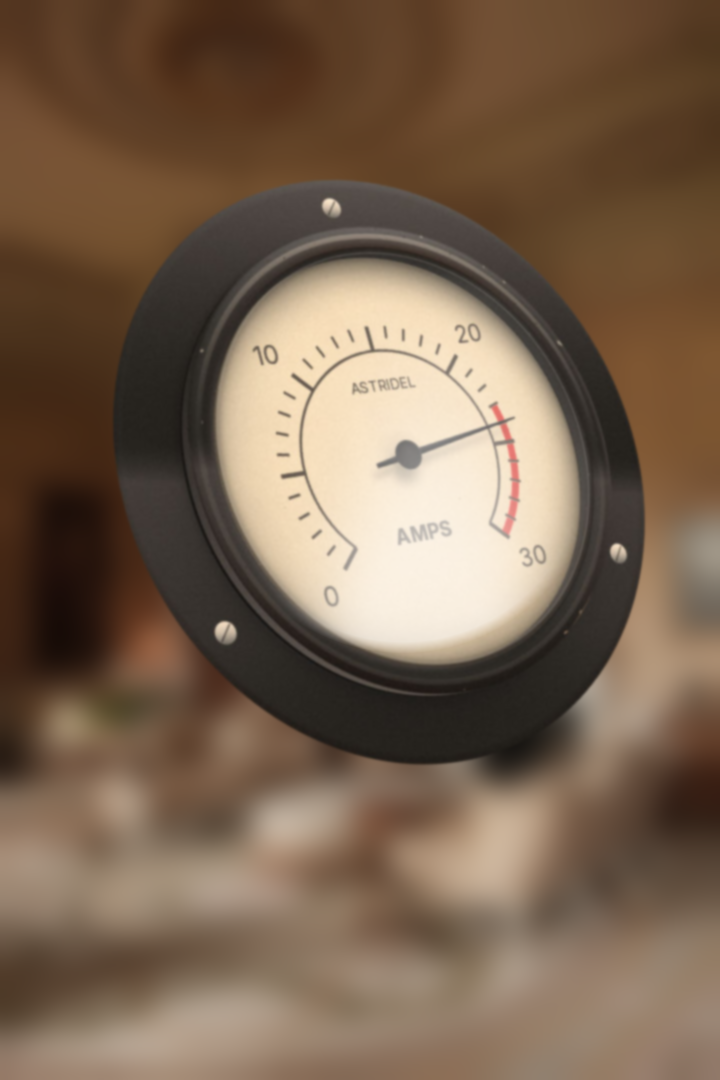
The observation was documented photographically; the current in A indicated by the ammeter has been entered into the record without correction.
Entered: 24 A
